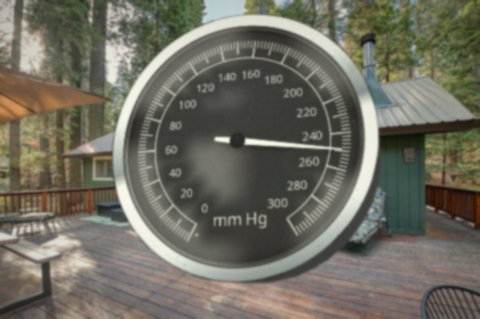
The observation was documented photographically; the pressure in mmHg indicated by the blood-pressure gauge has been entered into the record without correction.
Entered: 250 mmHg
